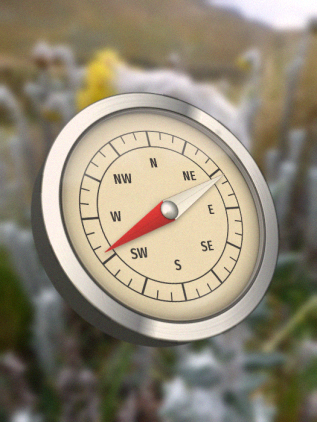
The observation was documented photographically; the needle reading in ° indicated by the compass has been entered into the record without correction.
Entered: 245 °
